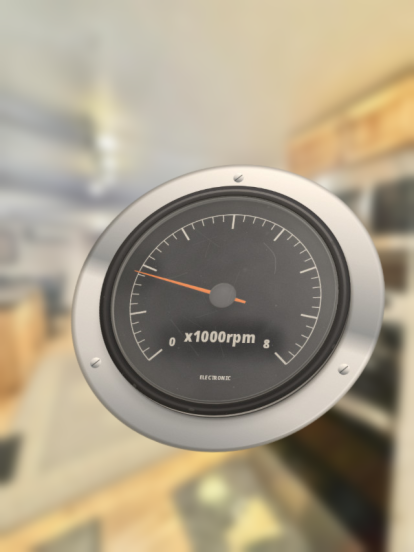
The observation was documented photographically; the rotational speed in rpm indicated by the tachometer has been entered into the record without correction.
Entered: 1800 rpm
